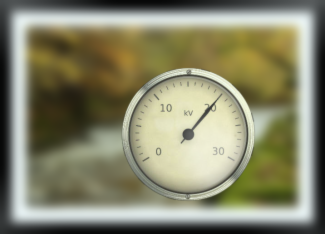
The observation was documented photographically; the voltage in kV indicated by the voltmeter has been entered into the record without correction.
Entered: 20 kV
